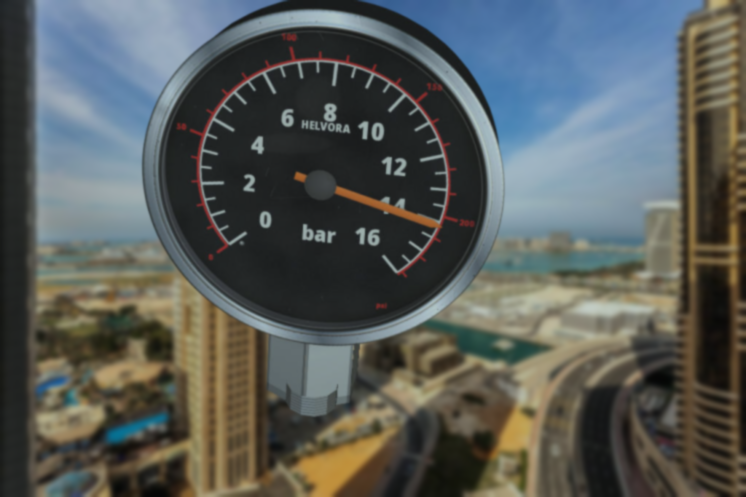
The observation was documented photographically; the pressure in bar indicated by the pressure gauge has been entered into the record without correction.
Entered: 14 bar
